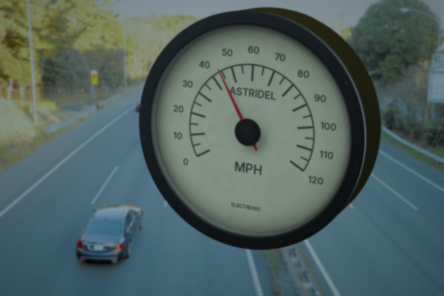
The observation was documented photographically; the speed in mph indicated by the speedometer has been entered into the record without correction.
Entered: 45 mph
